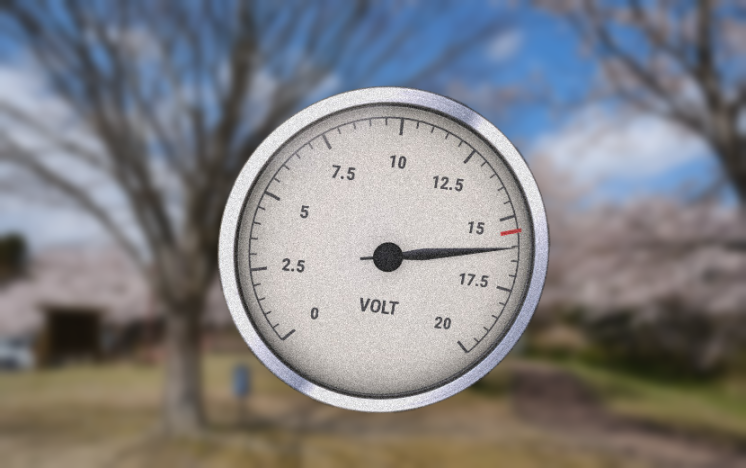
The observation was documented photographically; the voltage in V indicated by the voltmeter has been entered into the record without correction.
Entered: 16 V
